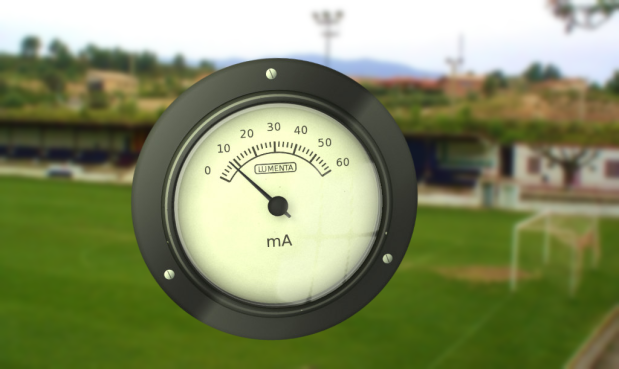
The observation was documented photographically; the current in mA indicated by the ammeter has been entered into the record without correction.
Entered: 8 mA
